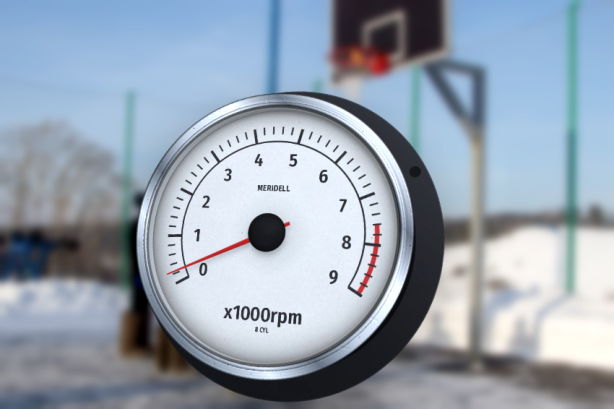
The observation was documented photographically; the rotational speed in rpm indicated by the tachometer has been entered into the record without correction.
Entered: 200 rpm
